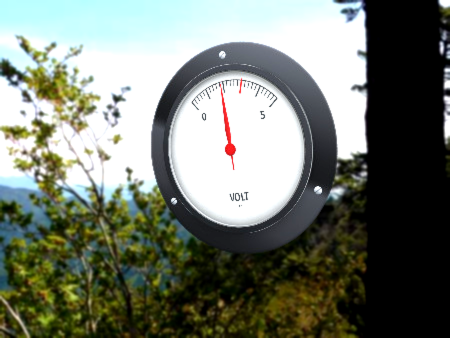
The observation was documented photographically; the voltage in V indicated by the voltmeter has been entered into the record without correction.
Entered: 2 V
